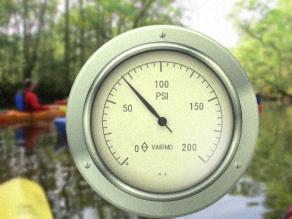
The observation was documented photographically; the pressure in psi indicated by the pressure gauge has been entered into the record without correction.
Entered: 70 psi
